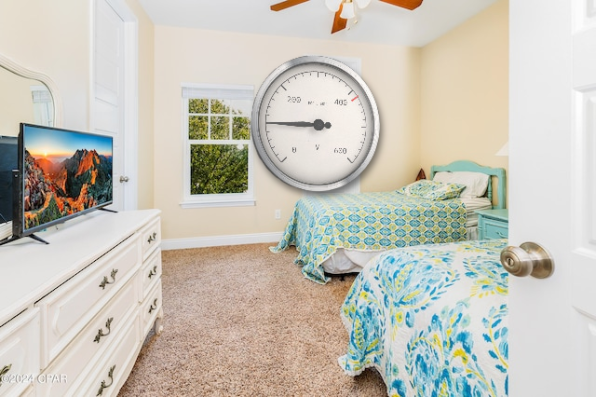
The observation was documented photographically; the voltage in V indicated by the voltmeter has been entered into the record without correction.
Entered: 100 V
